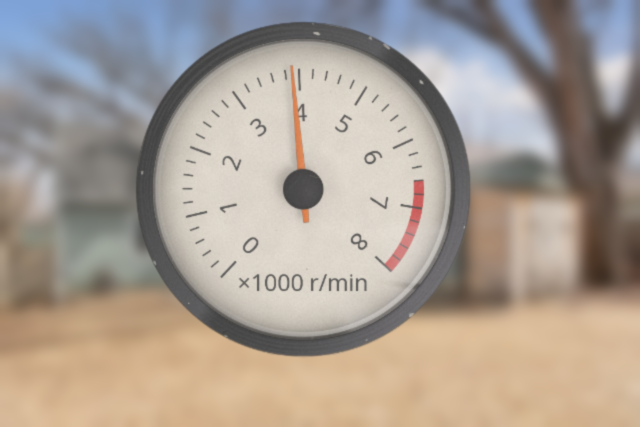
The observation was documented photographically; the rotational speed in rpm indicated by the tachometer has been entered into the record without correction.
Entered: 3900 rpm
